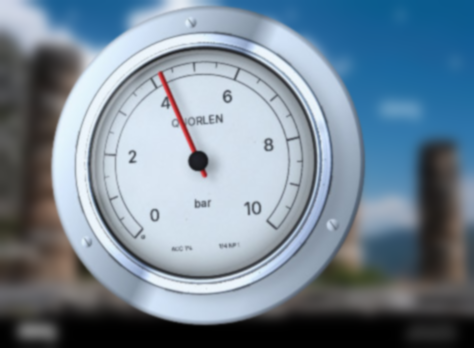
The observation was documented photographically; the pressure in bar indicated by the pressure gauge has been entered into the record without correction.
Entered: 4.25 bar
